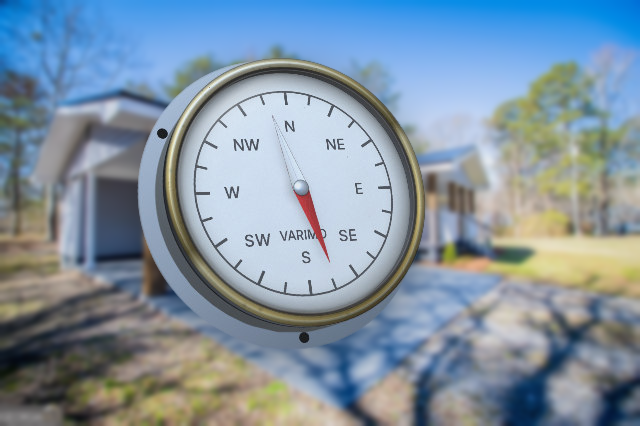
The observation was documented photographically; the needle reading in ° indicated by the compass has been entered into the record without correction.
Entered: 165 °
